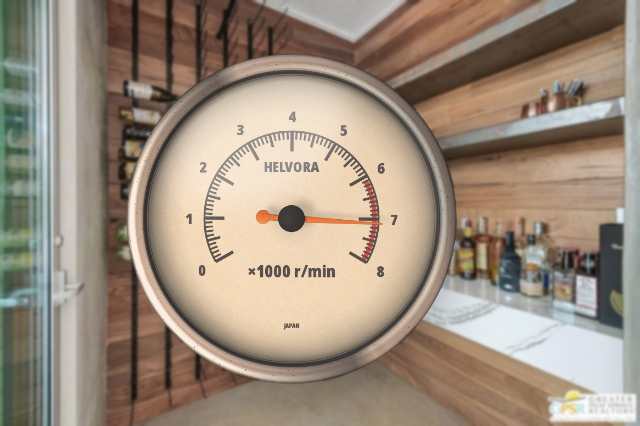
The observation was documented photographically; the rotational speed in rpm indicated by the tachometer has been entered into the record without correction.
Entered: 7100 rpm
